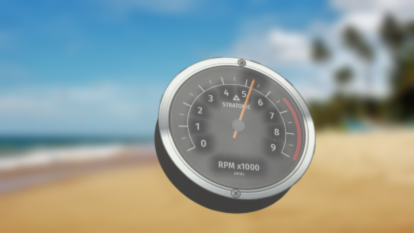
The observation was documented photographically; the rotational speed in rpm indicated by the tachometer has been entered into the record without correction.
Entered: 5250 rpm
